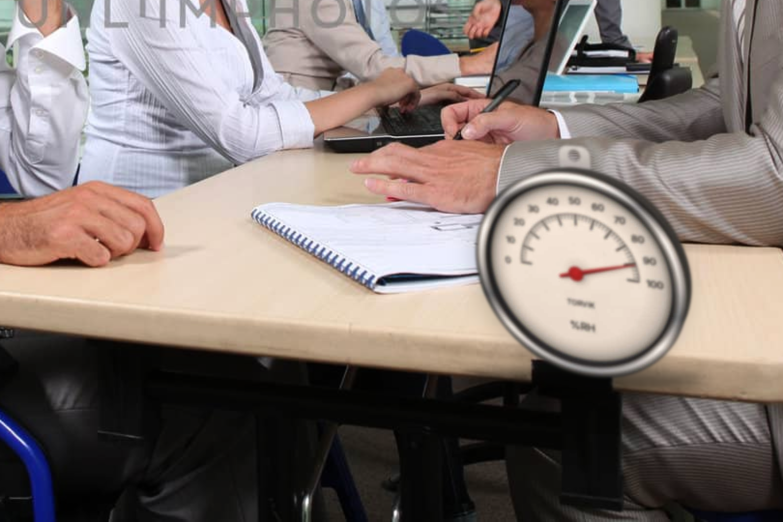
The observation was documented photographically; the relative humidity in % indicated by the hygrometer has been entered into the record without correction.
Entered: 90 %
